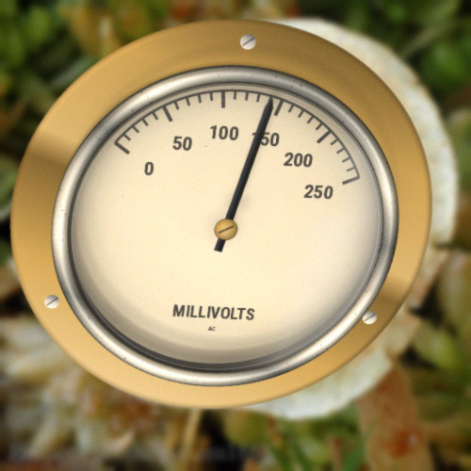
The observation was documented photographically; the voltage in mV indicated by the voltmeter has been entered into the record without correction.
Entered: 140 mV
